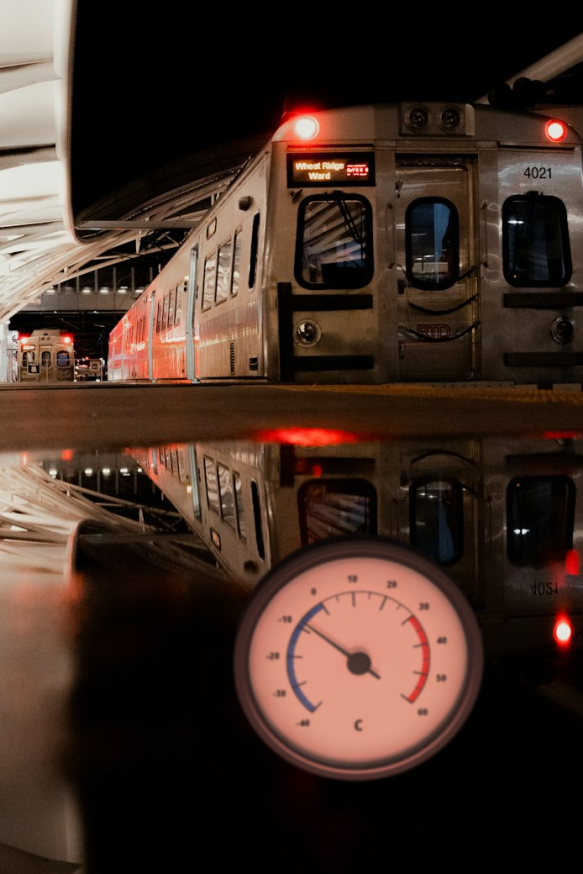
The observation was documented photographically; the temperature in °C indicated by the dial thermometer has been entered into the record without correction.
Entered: -7.5 °C
